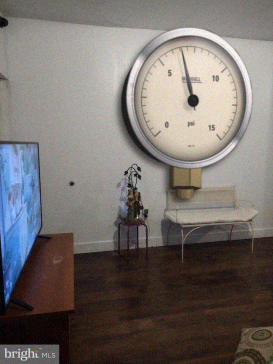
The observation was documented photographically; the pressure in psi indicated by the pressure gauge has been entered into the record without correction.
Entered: 6.5 psi
